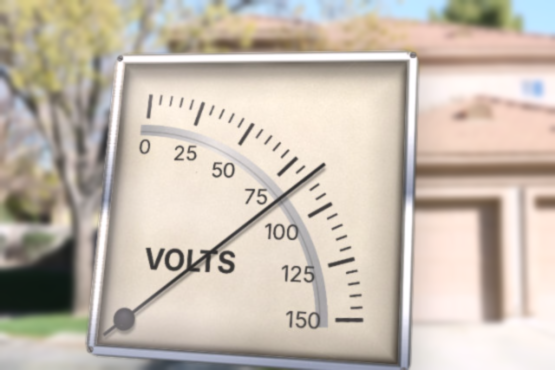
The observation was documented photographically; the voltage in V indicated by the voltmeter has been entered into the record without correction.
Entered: 85 V
